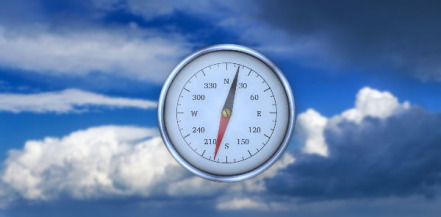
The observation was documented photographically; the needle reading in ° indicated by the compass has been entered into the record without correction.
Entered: 195 °
